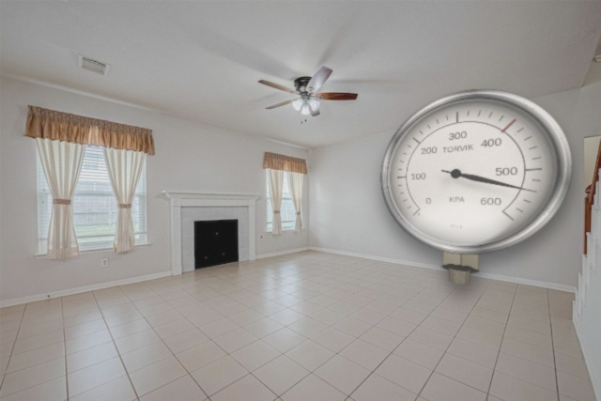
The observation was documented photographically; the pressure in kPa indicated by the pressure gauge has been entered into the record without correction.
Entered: 540 kPa
